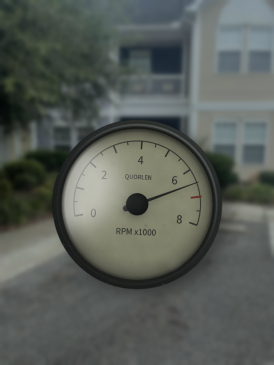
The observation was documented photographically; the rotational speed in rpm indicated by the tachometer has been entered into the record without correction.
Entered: 6500 rpm
